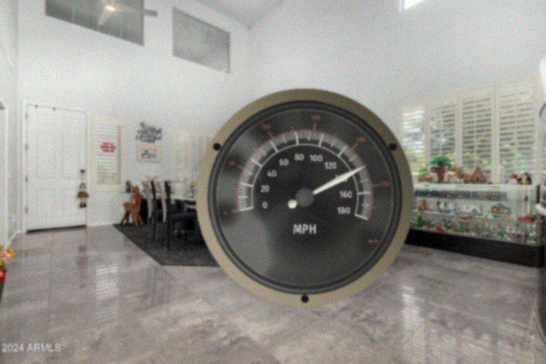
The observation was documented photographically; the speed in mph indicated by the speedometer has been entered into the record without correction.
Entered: 140 mph
